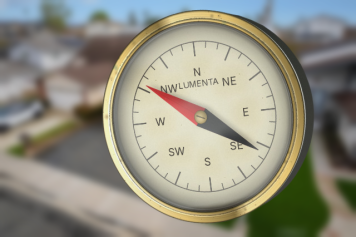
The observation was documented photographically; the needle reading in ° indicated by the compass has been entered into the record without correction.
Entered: 305 °
